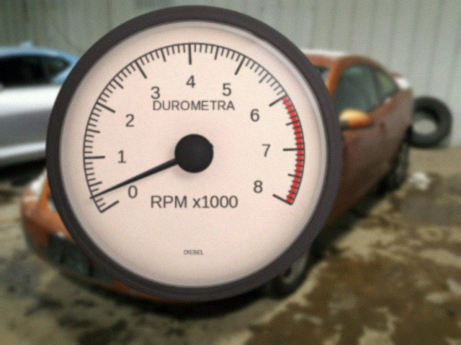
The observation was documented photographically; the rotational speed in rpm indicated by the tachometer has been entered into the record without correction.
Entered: 300 rpm
